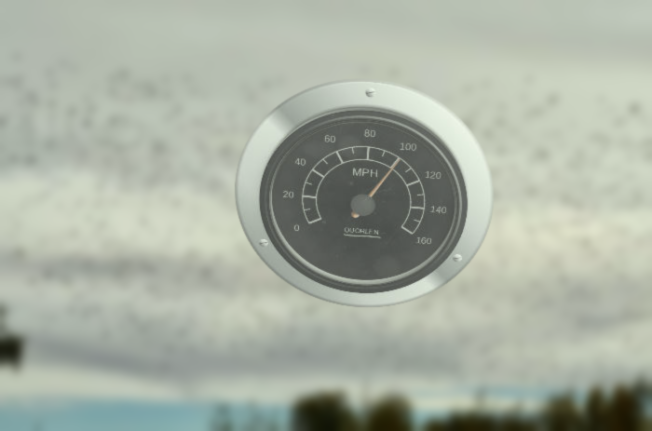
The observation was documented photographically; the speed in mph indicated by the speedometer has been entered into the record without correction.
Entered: 100 mph
